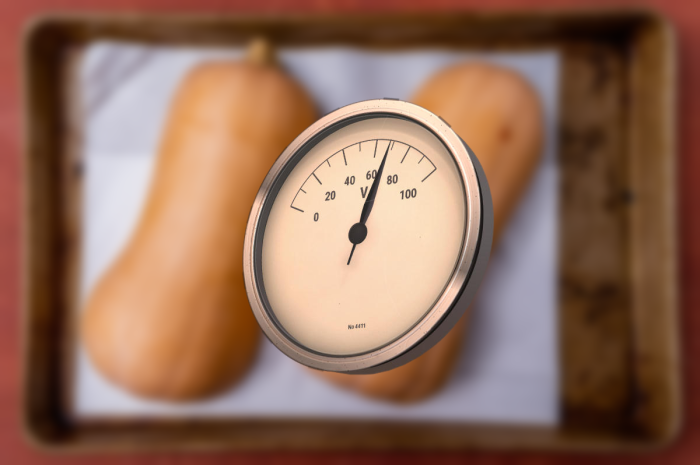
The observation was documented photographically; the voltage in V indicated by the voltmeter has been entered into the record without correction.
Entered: 70 V
